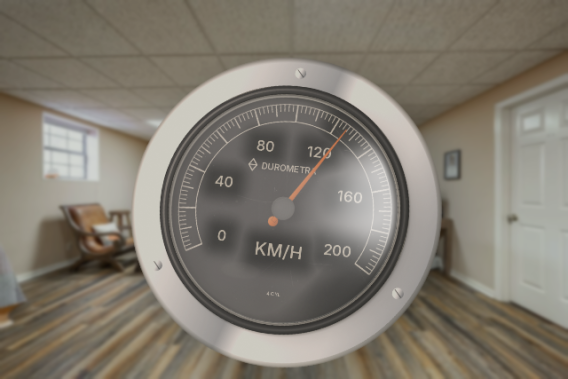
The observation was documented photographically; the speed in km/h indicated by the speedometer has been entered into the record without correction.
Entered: 126 km/h
